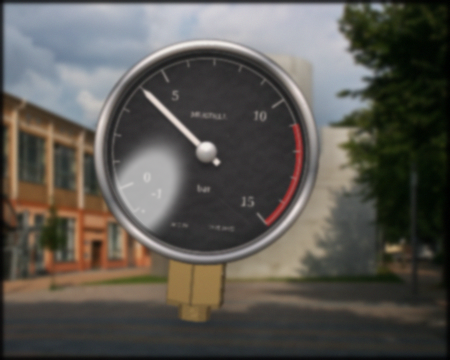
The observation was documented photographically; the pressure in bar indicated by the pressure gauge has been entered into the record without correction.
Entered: 4 bar
